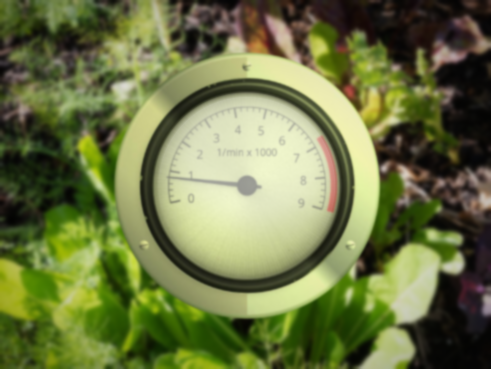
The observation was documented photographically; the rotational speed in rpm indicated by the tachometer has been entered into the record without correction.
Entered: 800 rpm
